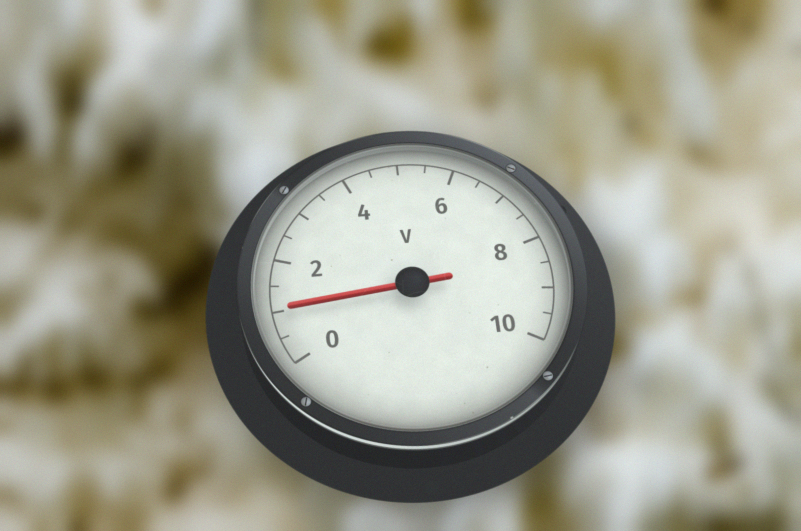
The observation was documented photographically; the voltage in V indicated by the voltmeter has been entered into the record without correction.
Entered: 1 V
